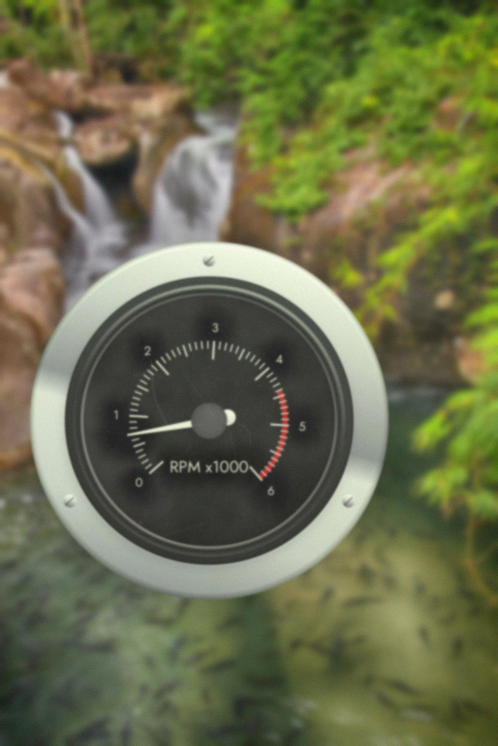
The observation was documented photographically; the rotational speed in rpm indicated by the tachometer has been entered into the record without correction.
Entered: 700 rpm
